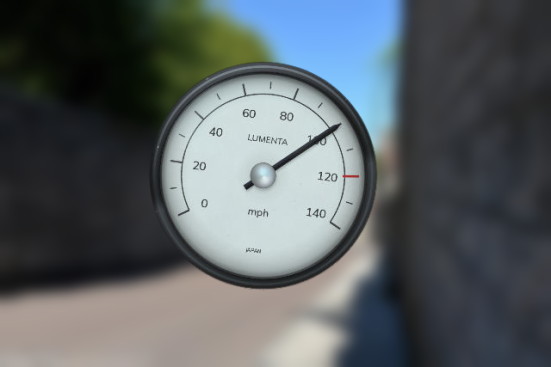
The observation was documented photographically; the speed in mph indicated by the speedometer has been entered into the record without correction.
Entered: 100 mph
